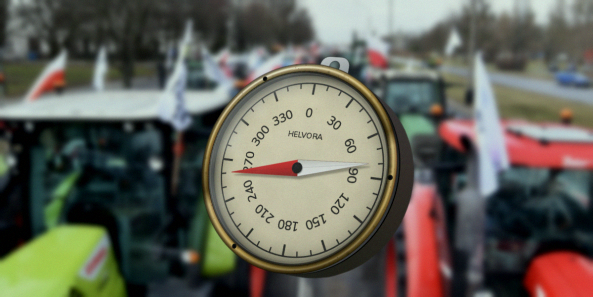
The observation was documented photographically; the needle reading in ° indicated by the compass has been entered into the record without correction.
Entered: 260 °
